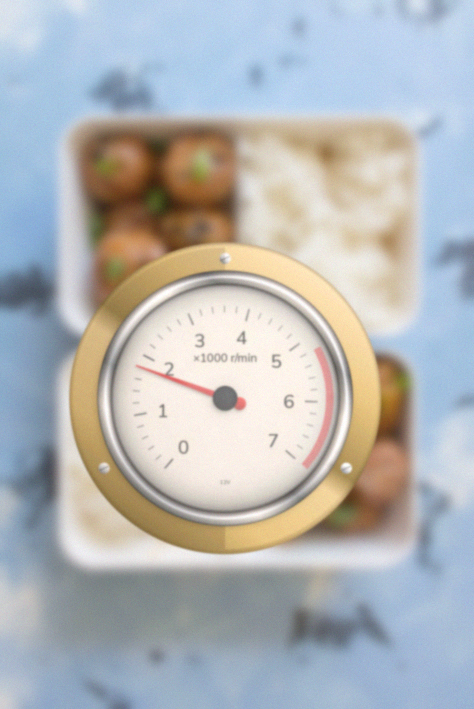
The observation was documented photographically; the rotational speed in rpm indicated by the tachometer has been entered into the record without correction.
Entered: 1800 rpm
